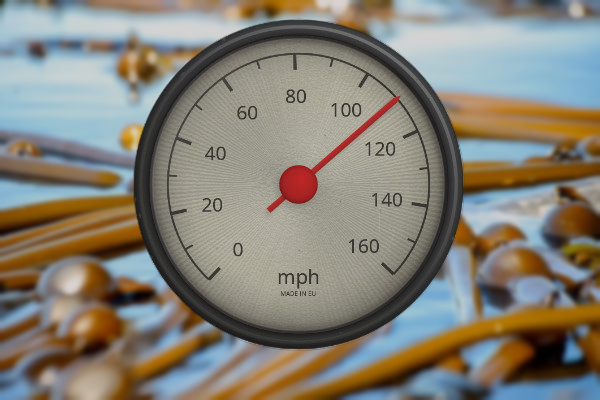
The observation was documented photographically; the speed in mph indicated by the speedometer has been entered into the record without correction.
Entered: 110 mph
